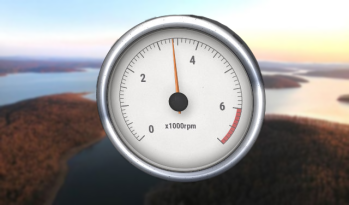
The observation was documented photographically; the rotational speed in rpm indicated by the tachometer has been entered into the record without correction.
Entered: 3400 rpm
